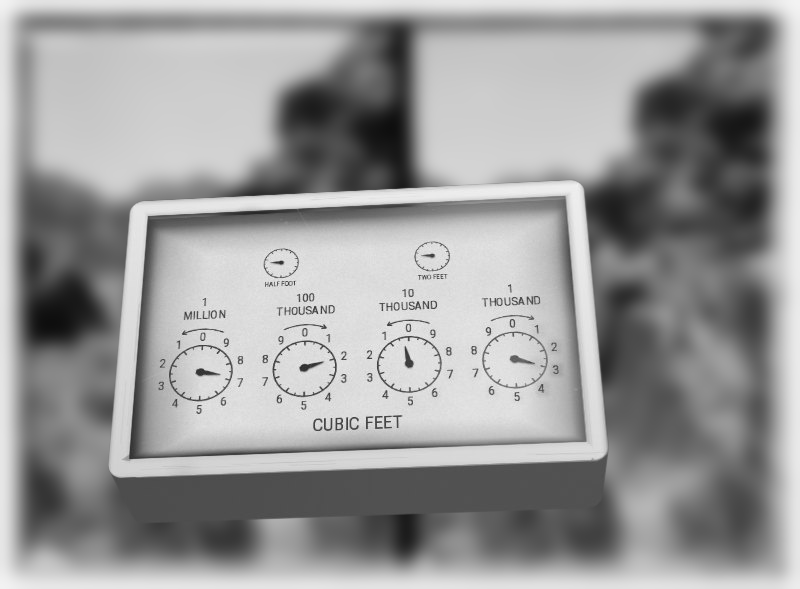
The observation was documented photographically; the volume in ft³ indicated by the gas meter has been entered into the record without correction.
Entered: 720300 ft³
